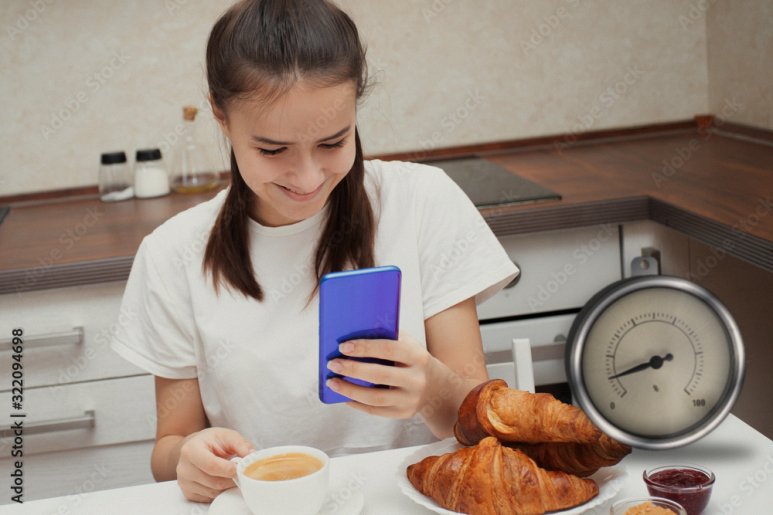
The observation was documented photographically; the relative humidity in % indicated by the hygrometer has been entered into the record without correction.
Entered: 10 %
